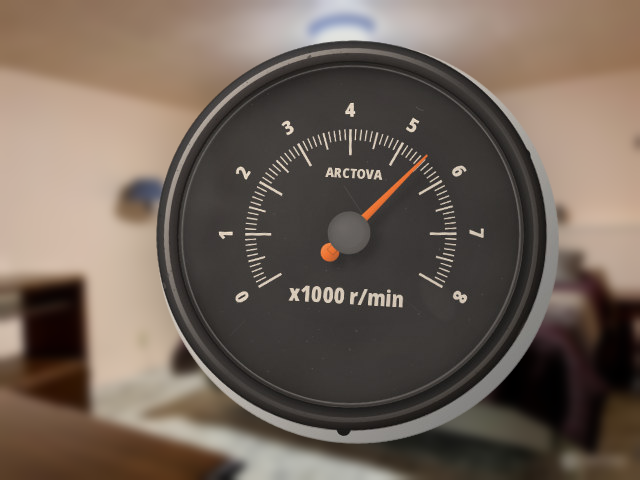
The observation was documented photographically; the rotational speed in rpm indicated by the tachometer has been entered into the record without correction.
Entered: 5500 rpm
